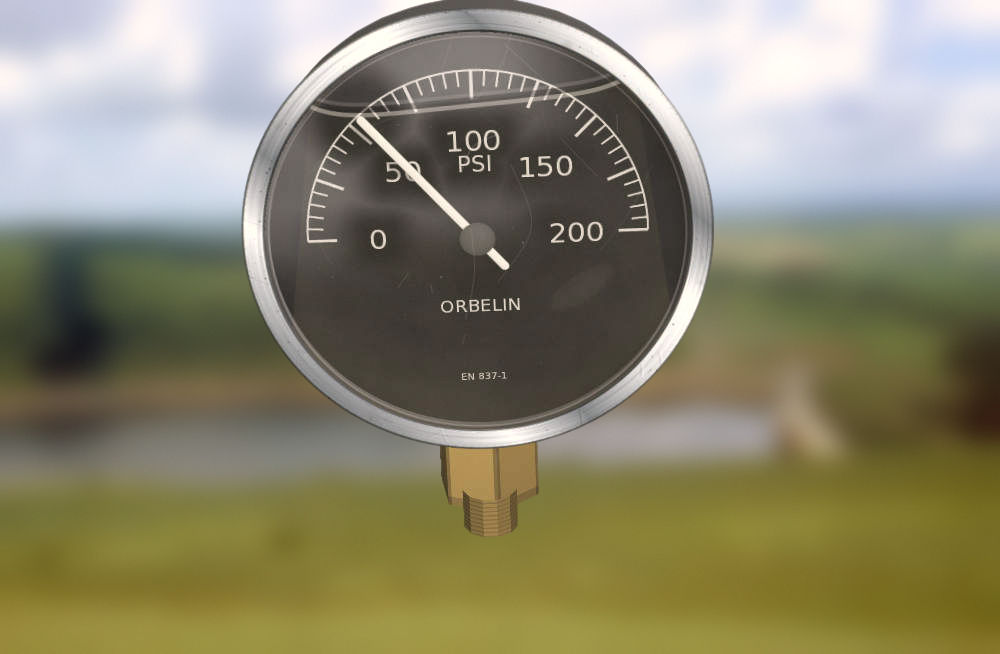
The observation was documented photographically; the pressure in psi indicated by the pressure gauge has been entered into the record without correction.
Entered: 55 psi
